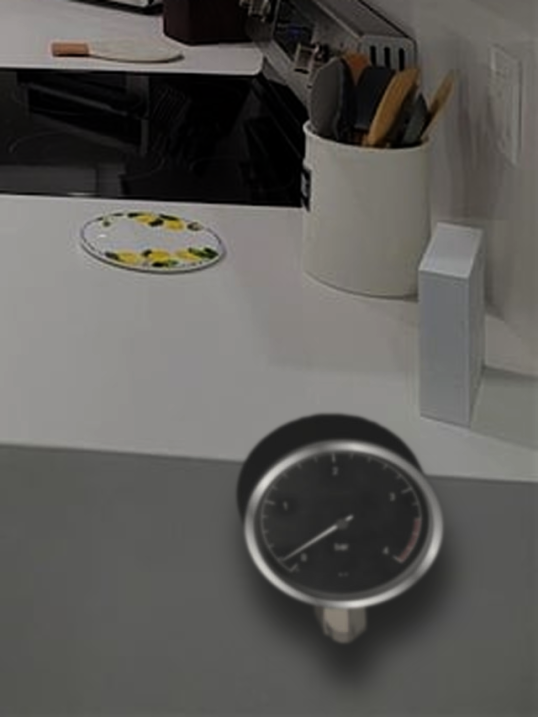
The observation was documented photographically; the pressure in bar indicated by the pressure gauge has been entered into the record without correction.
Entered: 0.2 bar
